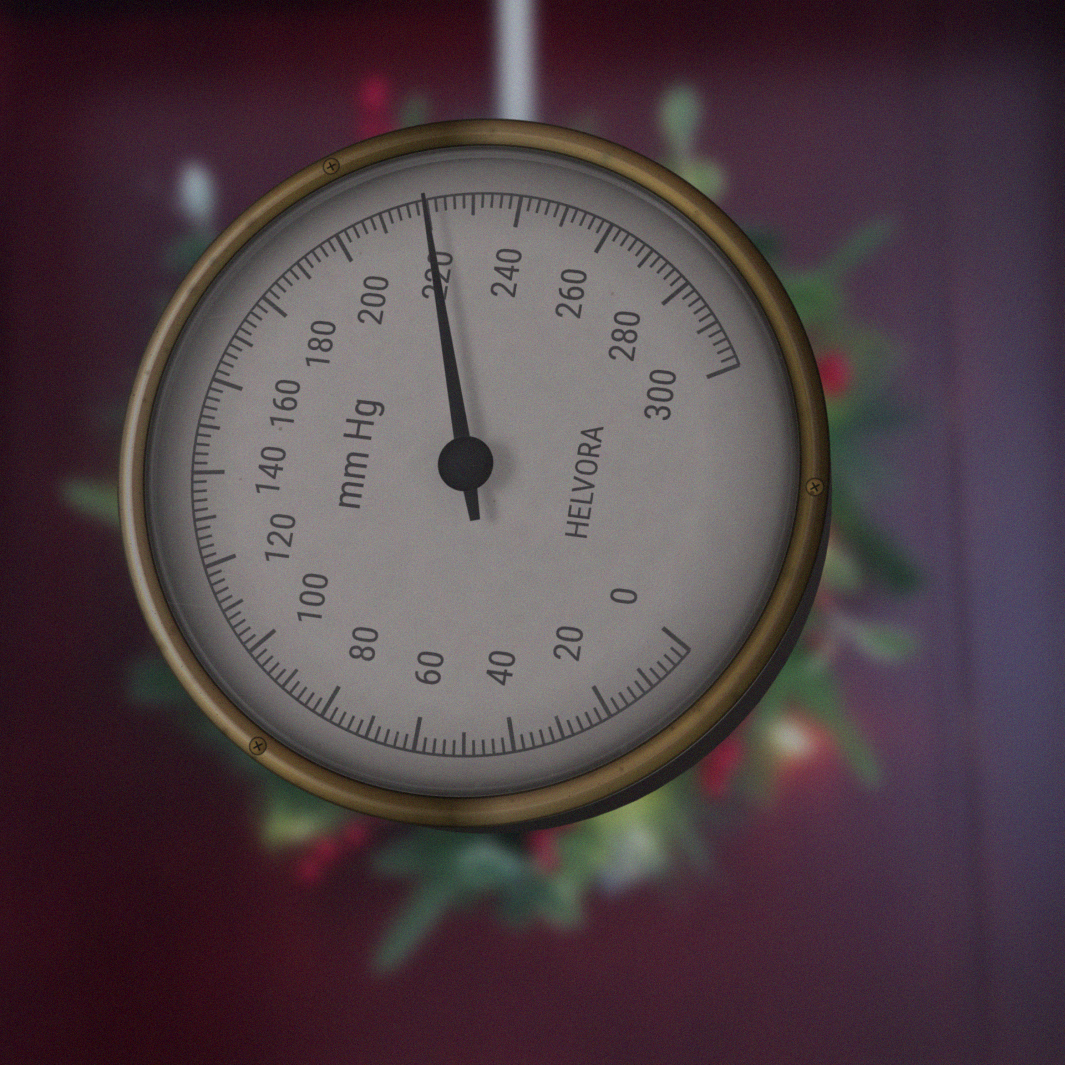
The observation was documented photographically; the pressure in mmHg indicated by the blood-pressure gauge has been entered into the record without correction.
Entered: 220 mmHg
